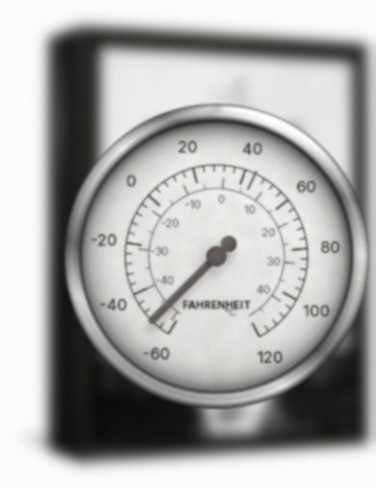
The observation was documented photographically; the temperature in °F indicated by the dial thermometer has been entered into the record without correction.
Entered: -52 °F
